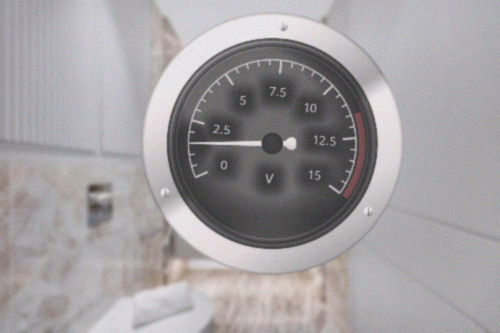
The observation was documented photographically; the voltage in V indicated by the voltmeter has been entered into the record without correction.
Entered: 1.5 V
